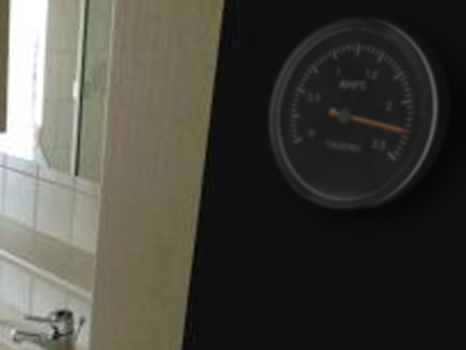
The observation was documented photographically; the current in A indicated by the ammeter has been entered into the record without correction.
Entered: 2.25 A
